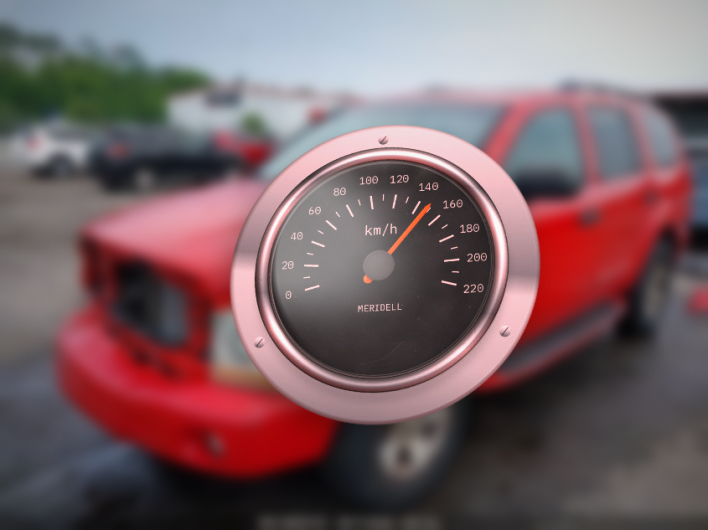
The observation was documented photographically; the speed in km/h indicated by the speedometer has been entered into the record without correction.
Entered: 150 km/h
